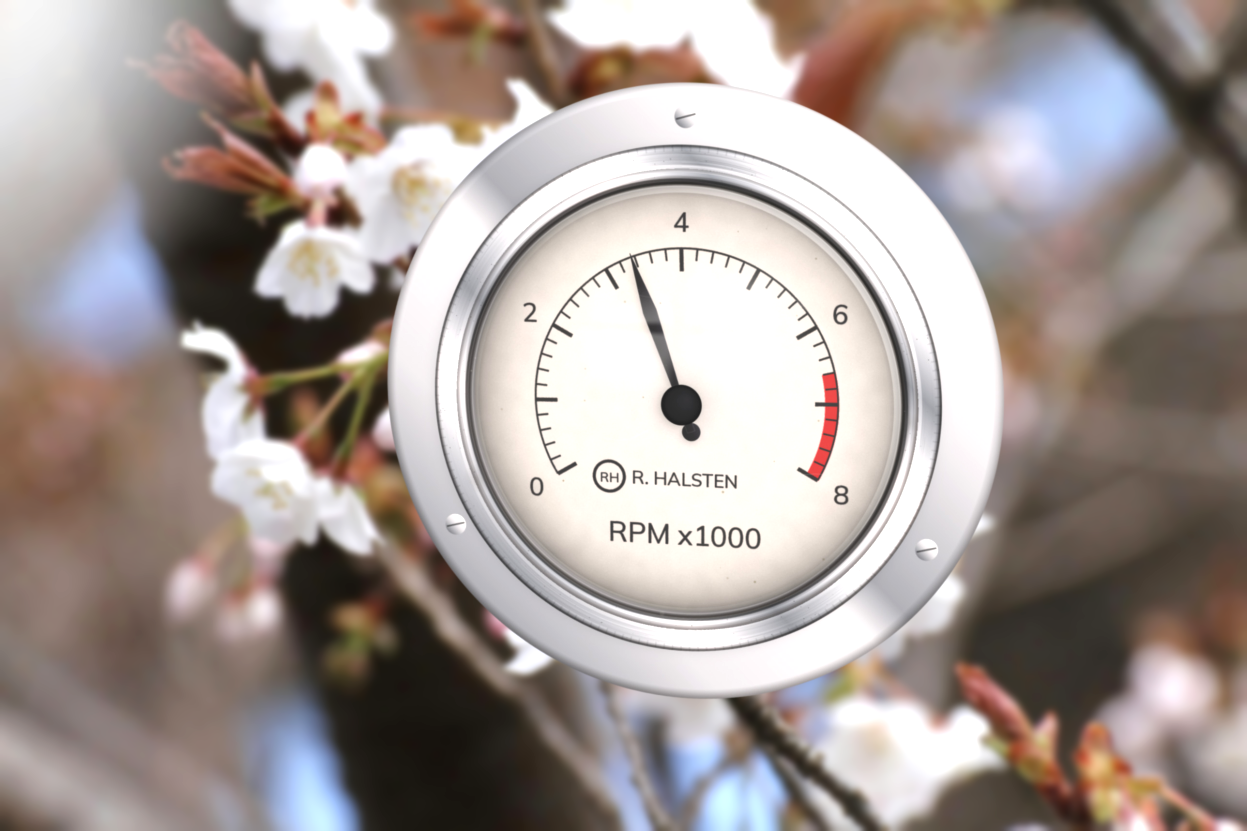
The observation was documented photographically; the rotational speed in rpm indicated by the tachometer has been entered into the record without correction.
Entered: 3400 rpm
